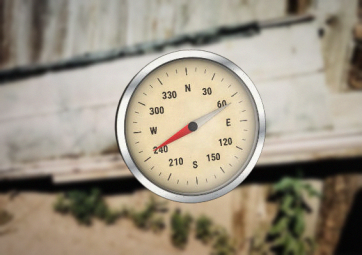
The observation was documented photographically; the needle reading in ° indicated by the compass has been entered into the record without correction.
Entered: 245 °
